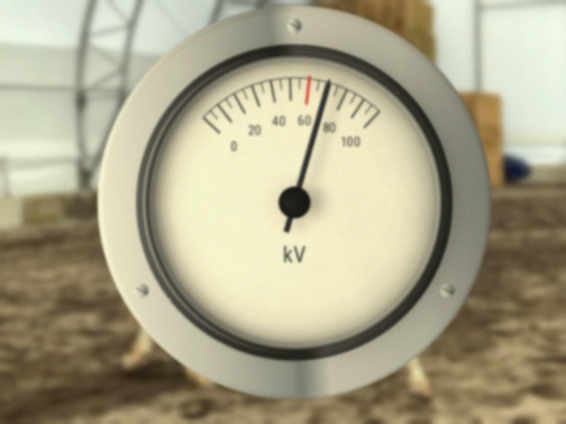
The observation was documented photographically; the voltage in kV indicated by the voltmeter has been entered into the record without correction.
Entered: 70 kV
